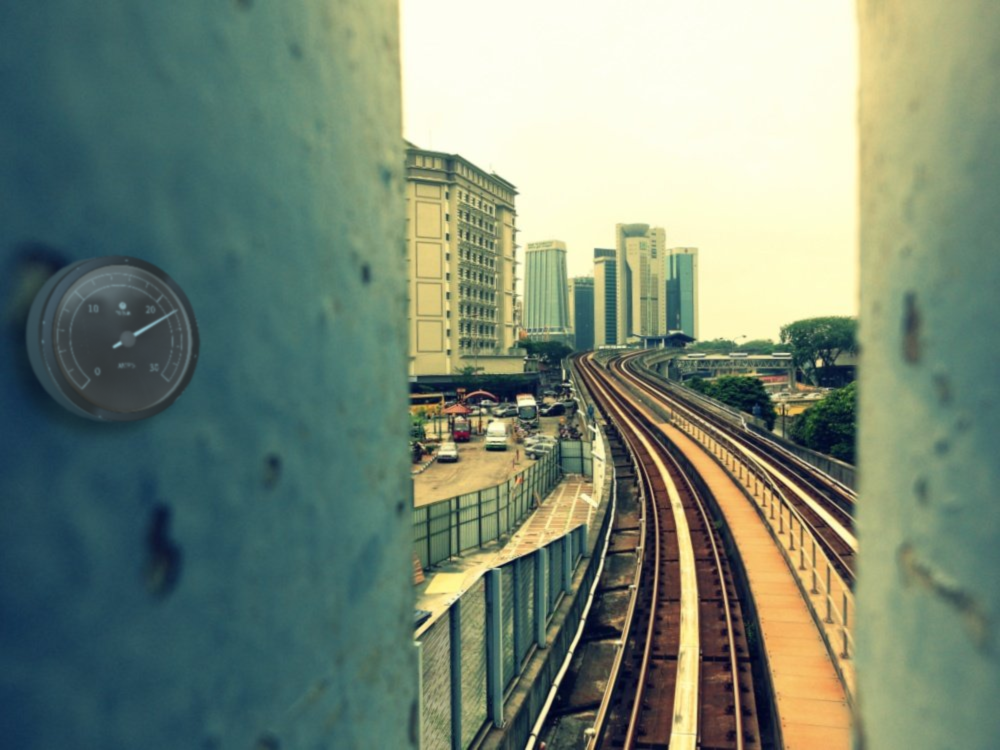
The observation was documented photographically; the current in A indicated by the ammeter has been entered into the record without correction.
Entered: 22 A
